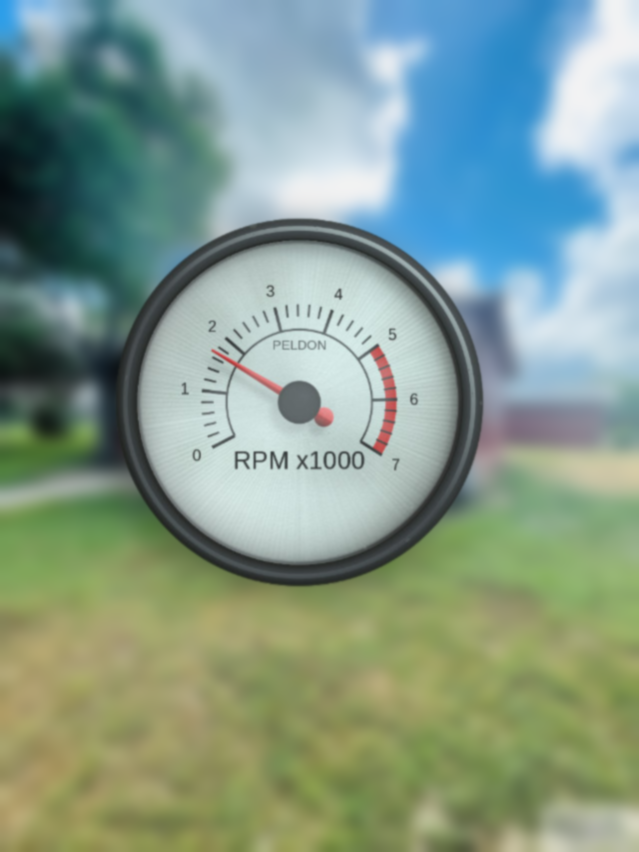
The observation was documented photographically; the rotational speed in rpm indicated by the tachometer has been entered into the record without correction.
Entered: 1700 rpm
